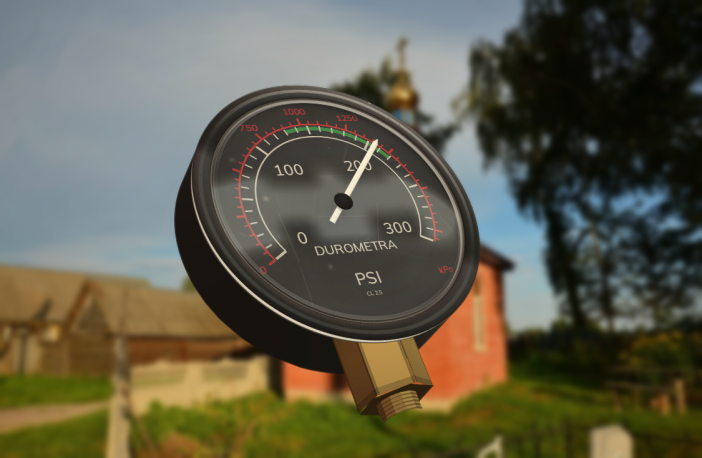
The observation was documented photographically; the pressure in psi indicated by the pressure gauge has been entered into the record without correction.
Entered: 205 psi
